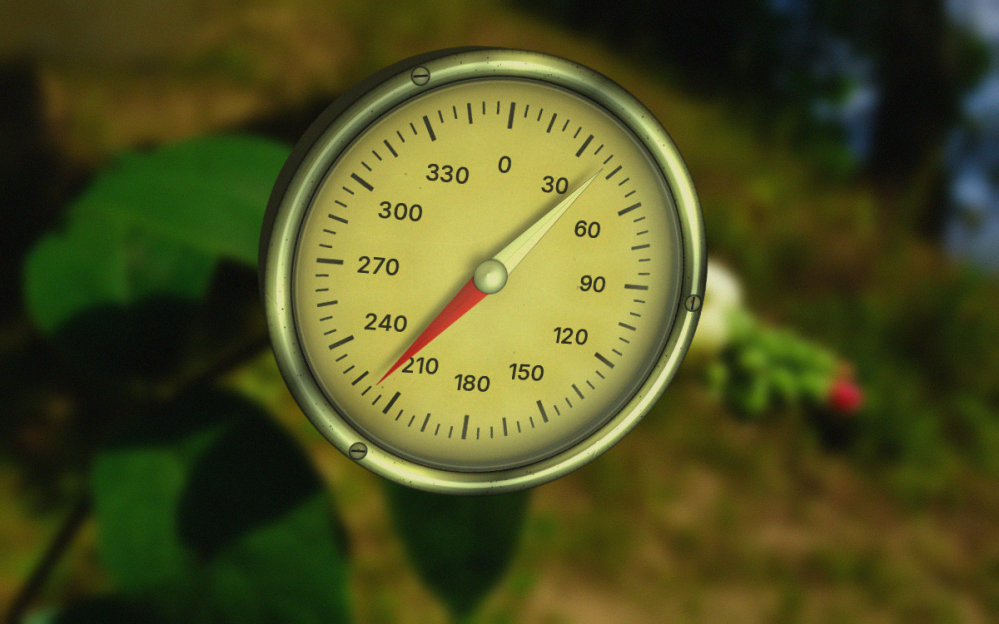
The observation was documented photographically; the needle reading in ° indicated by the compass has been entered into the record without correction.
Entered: 220 °
